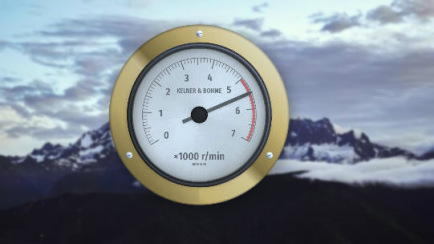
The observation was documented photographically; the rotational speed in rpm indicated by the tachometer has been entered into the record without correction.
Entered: 5500 rpm
